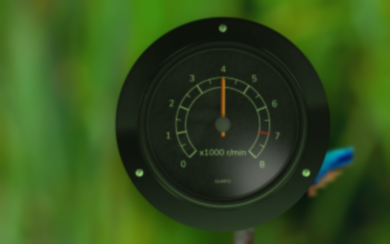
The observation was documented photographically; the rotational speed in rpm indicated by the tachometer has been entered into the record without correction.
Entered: 4000 rpm
